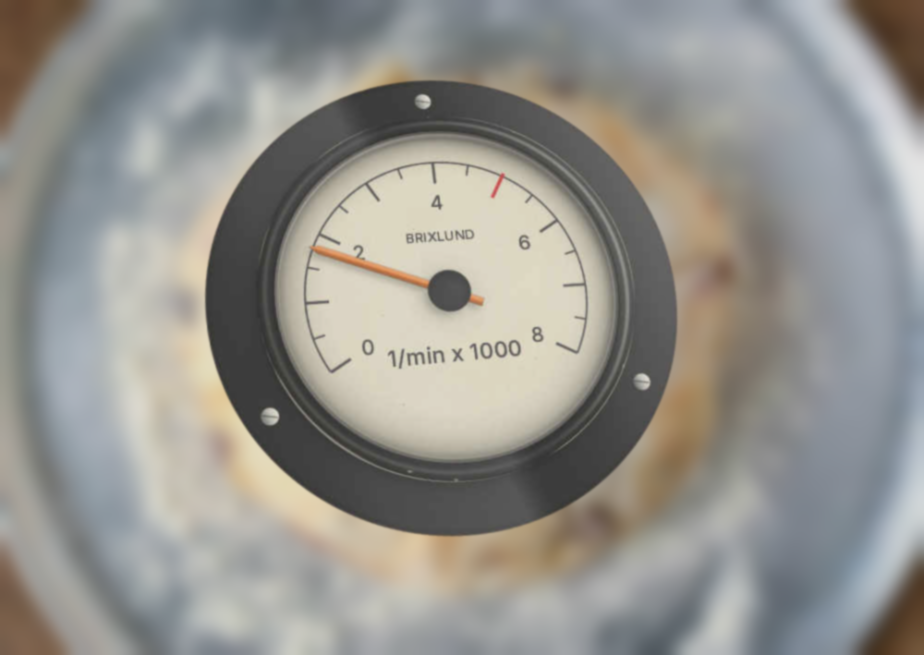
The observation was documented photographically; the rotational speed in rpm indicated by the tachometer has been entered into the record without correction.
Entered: 1750 rpm
